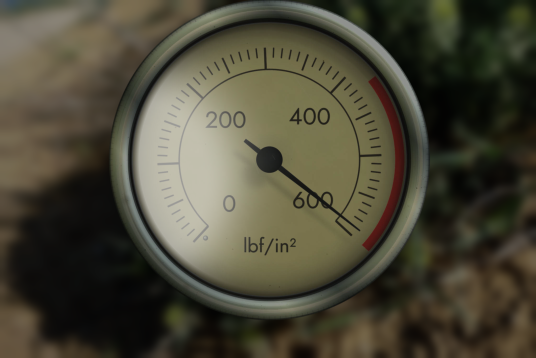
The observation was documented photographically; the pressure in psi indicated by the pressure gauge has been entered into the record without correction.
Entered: 590 psi
